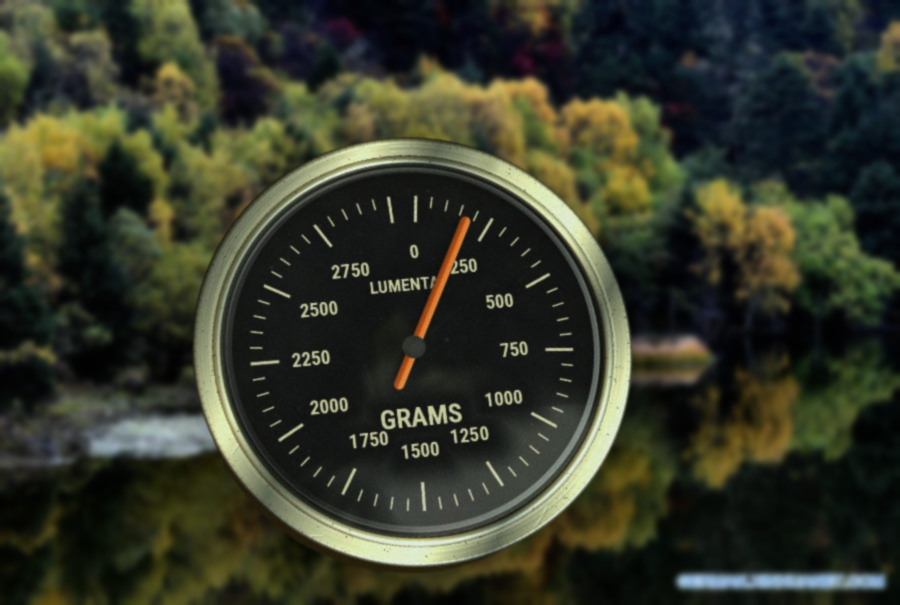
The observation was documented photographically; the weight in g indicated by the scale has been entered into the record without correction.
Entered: 175 g
